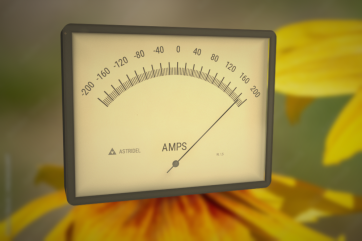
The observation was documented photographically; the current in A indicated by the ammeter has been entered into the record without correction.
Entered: 180 A
